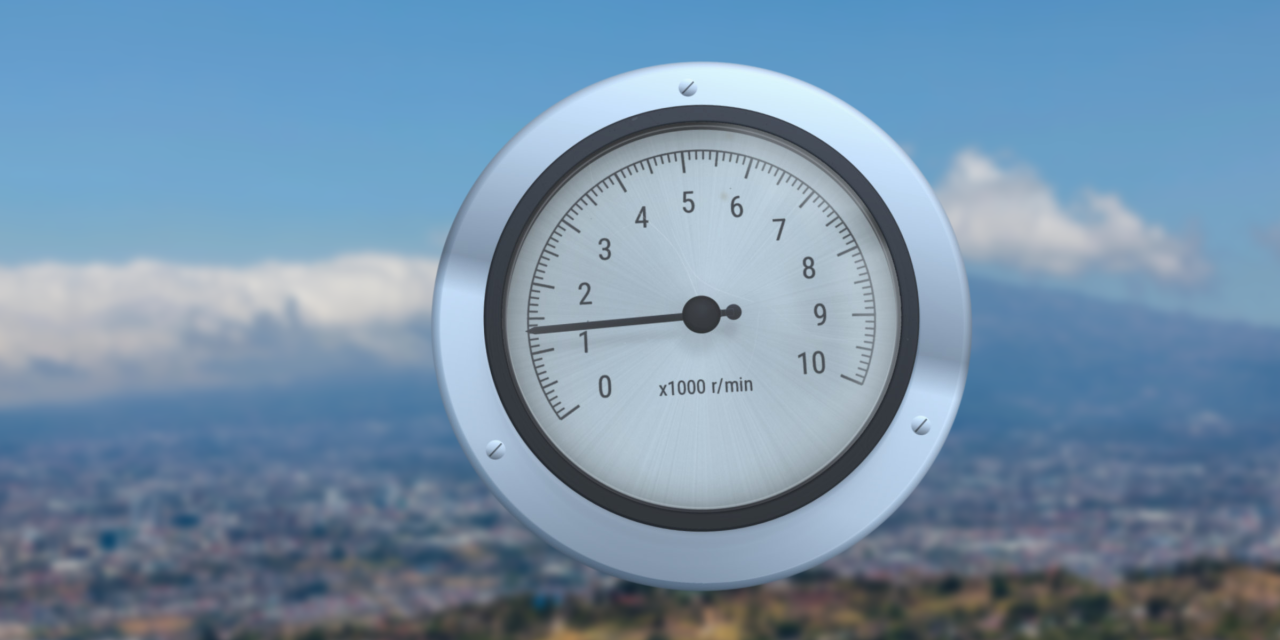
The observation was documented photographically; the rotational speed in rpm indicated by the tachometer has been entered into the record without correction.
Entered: 1300 rpm
